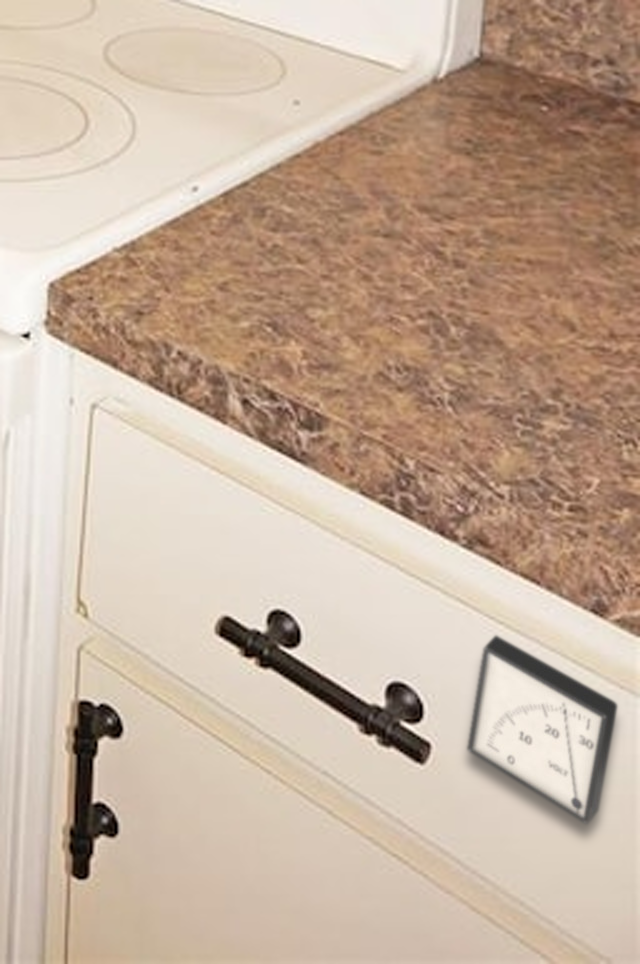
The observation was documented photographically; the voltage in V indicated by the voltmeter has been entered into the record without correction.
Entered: 25 V
